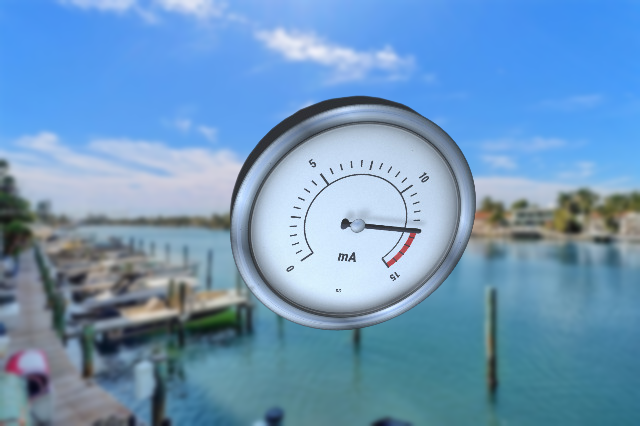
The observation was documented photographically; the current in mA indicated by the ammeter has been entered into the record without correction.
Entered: 12.5 mA
